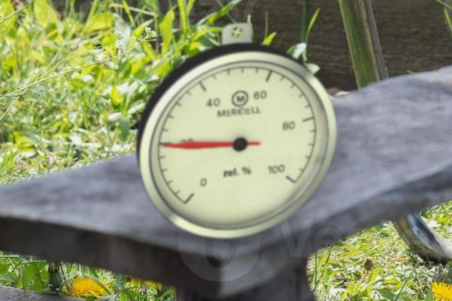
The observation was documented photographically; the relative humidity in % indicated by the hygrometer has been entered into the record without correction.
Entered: 20 %
